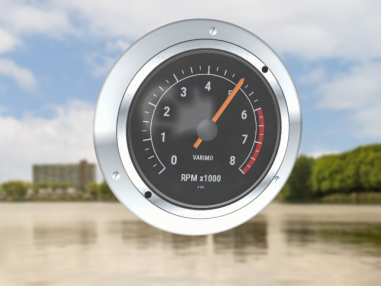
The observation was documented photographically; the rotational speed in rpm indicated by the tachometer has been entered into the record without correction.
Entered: 5000 rpm
